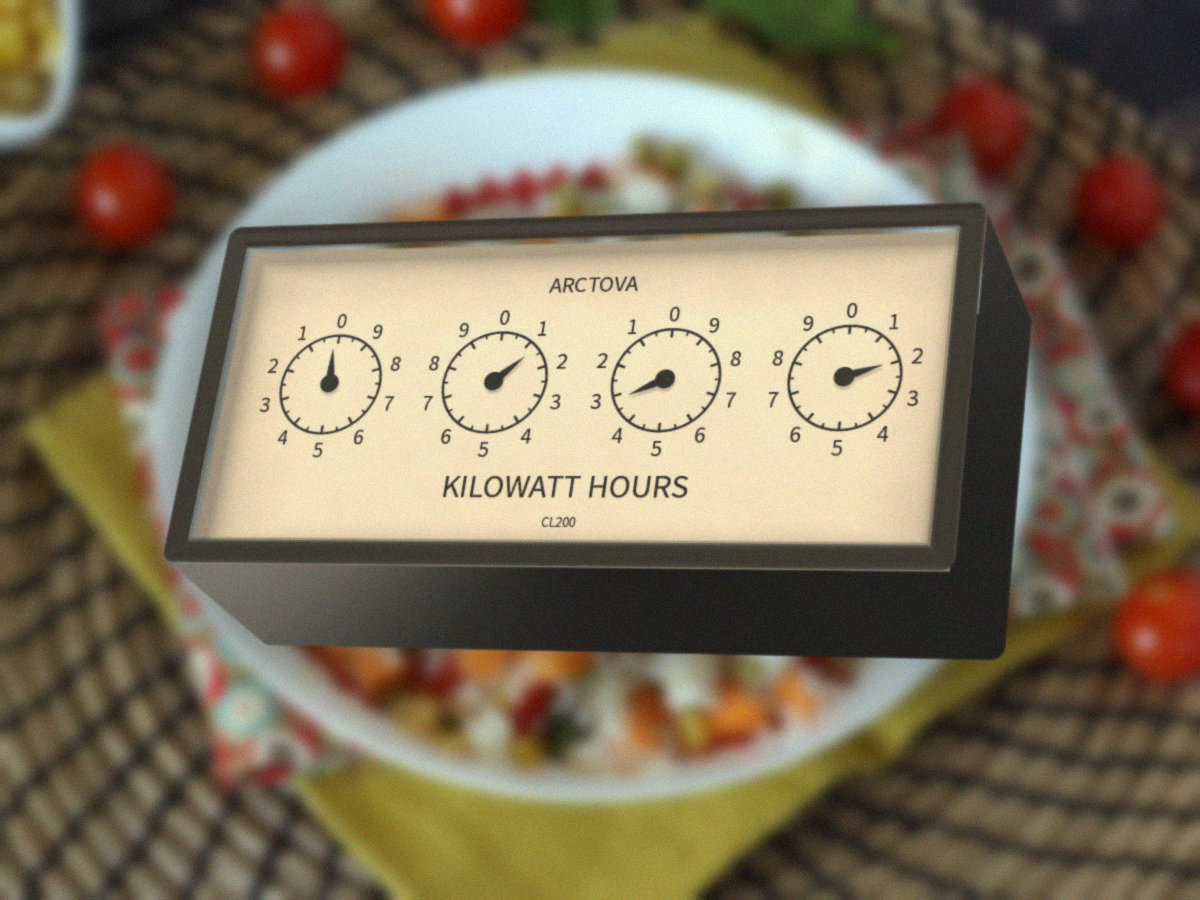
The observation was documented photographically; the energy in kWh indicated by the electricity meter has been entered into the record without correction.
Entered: 132 kWh
